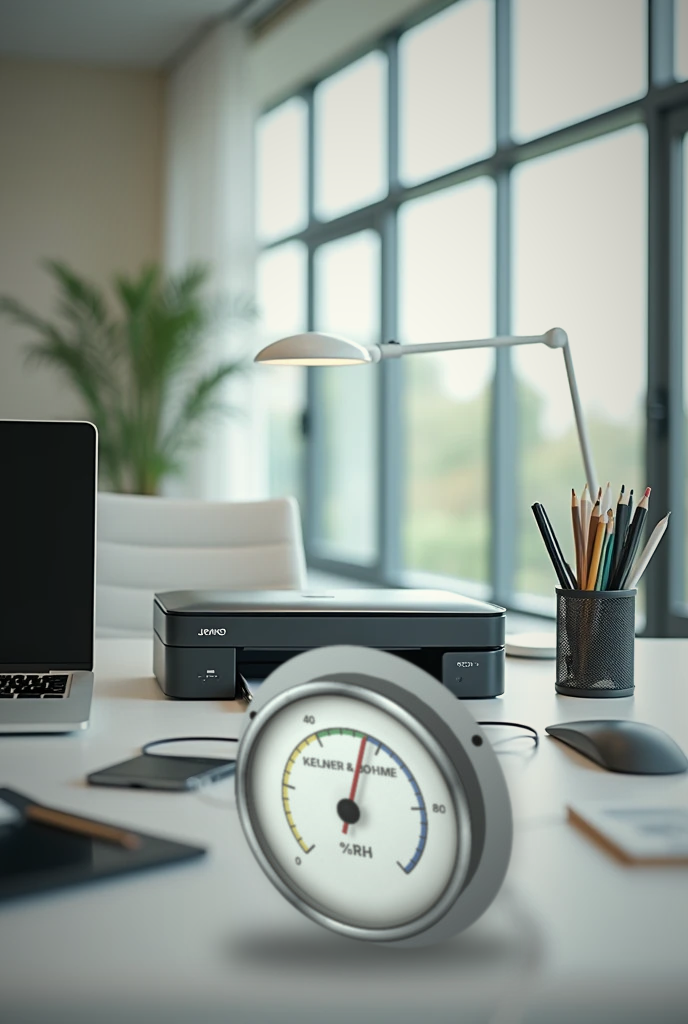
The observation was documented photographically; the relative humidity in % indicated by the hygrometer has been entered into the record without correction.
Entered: 56 %
